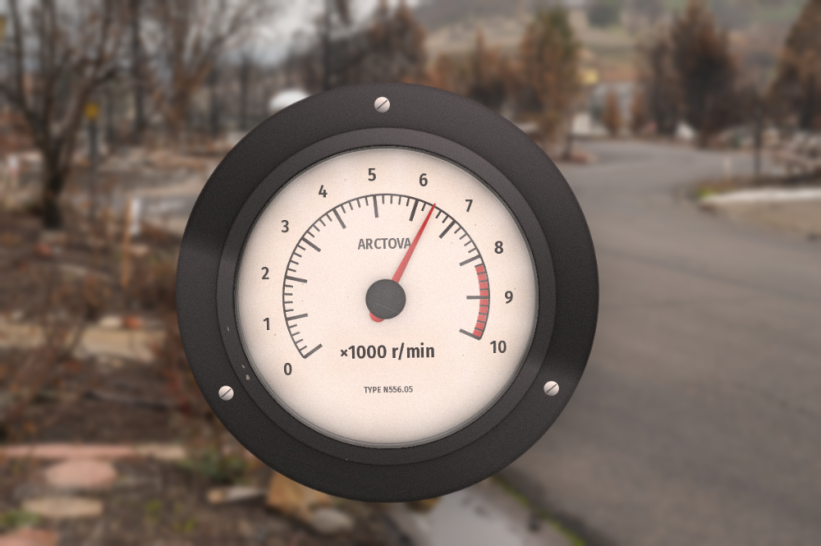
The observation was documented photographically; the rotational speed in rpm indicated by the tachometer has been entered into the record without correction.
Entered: 6400 rpm
